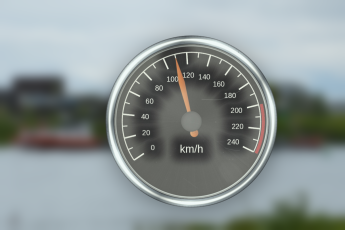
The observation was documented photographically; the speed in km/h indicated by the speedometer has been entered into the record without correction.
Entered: 110 km/h
